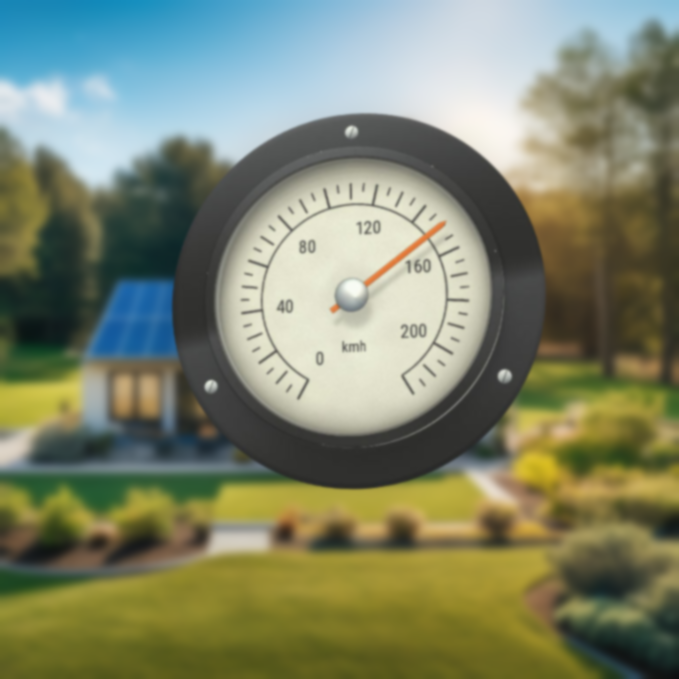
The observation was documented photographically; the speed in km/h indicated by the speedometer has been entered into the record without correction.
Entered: 150 km/h
